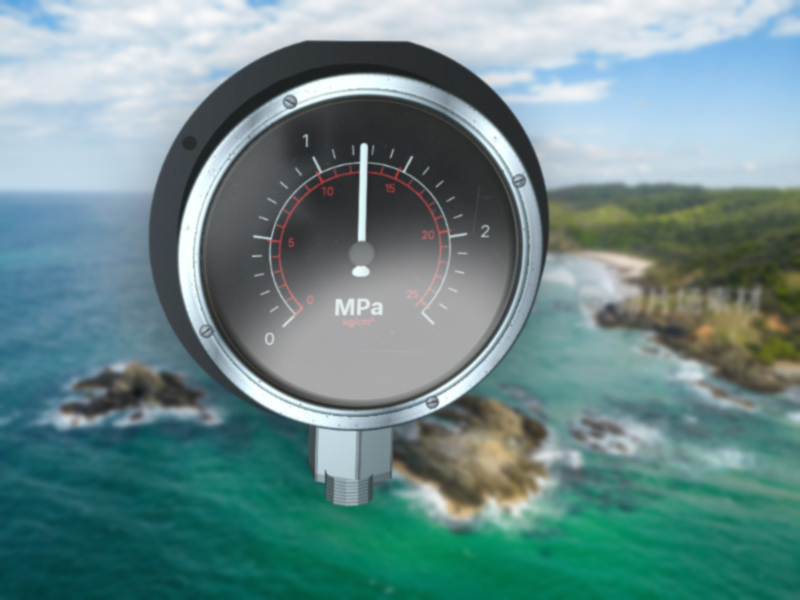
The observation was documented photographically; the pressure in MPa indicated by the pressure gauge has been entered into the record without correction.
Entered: 1.25 MPa
